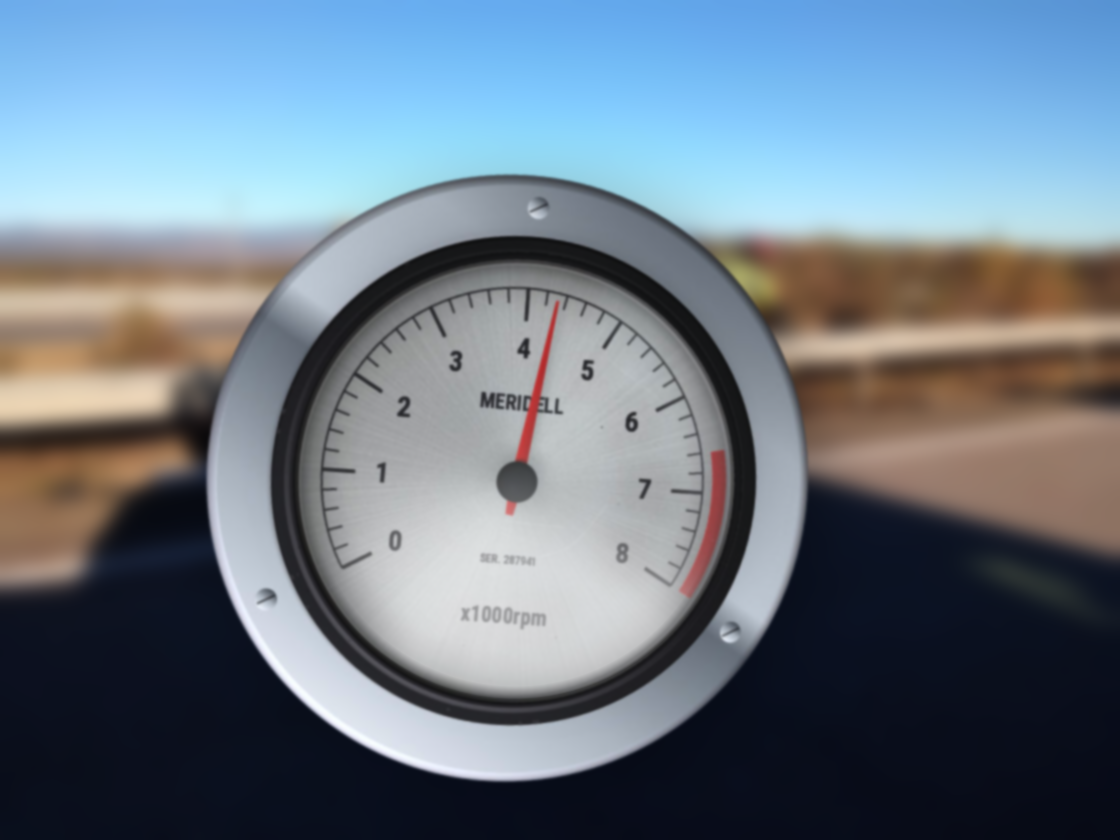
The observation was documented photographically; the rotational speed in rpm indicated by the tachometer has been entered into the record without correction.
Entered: 4300 rpm
